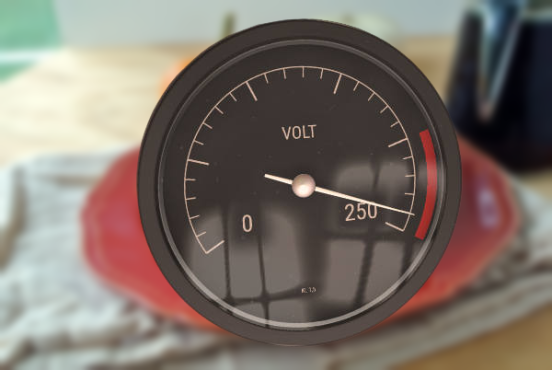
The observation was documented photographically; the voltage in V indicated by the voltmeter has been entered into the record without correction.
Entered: 240 V
